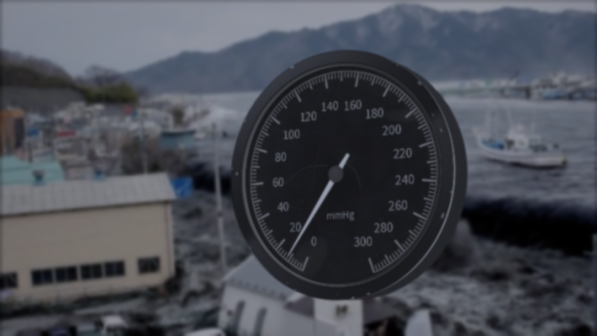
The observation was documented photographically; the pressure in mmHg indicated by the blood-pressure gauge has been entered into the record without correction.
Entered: 10 mmHg
